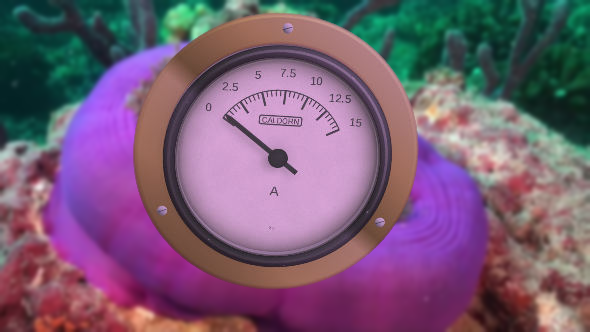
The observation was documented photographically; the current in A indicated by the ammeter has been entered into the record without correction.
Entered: 0.5 A
